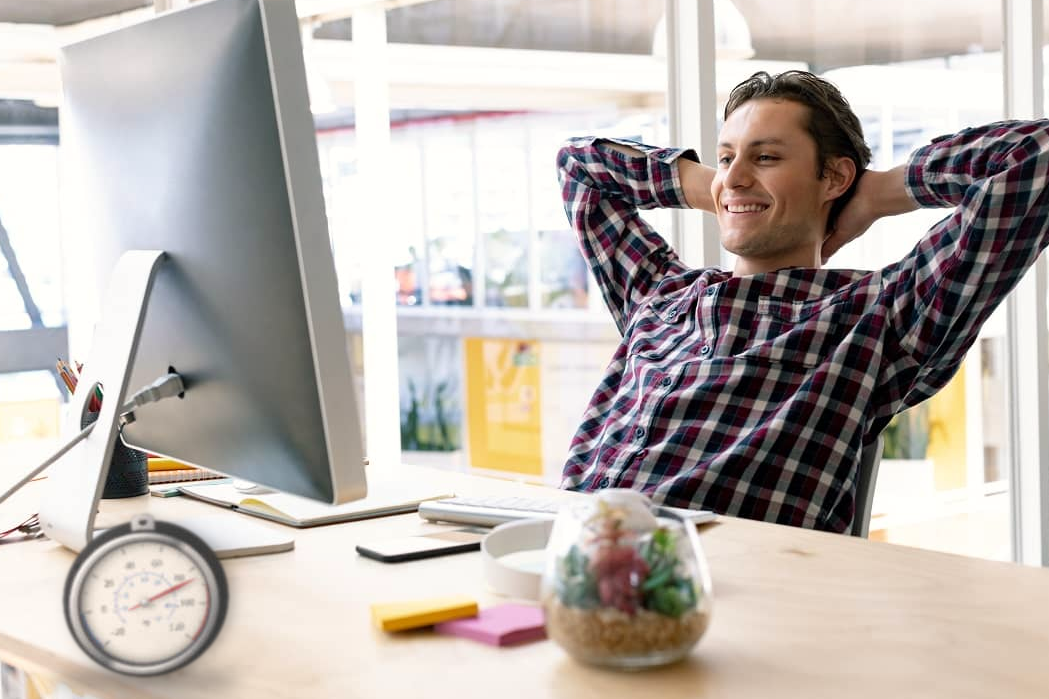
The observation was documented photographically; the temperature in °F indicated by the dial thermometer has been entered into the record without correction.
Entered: 85 °F
